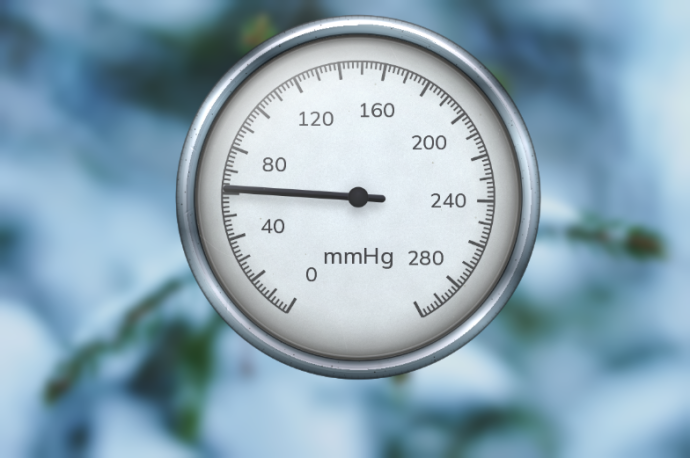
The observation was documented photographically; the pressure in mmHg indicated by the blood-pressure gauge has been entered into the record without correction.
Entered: 62 mmHg
